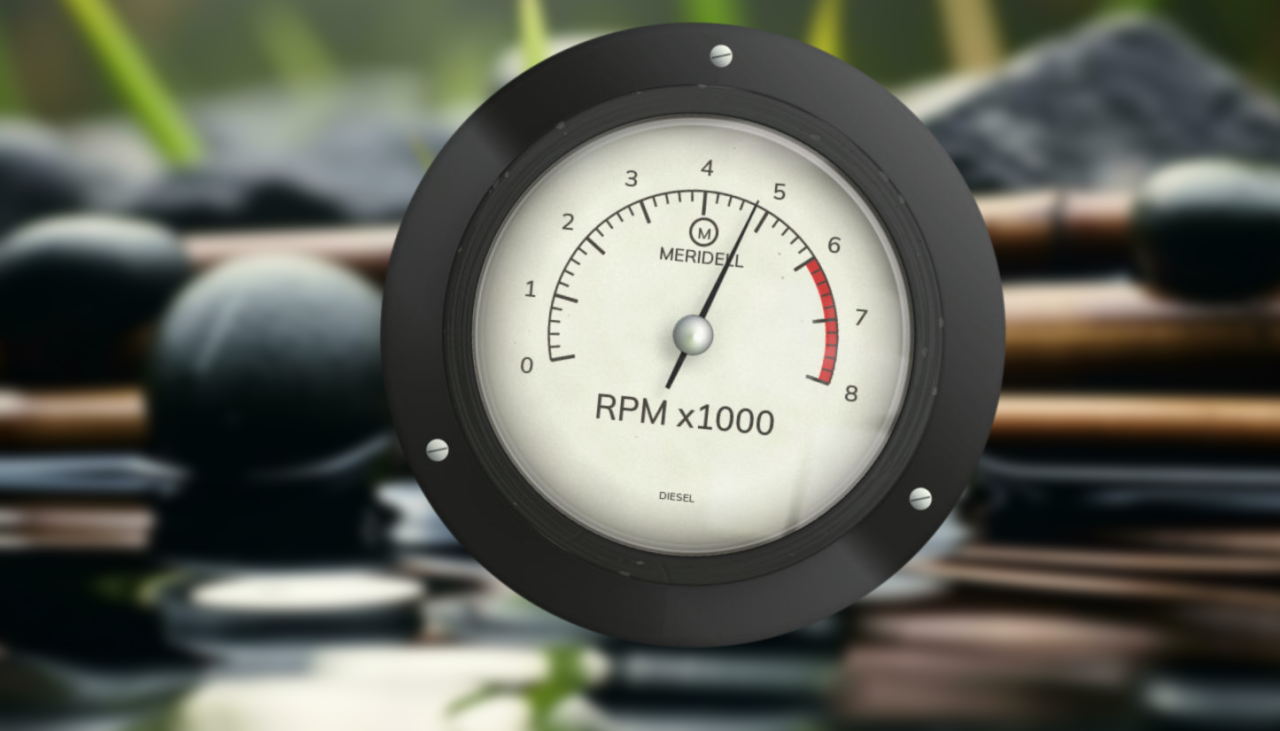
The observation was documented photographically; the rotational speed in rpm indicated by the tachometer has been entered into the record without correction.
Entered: 4800 rpm
